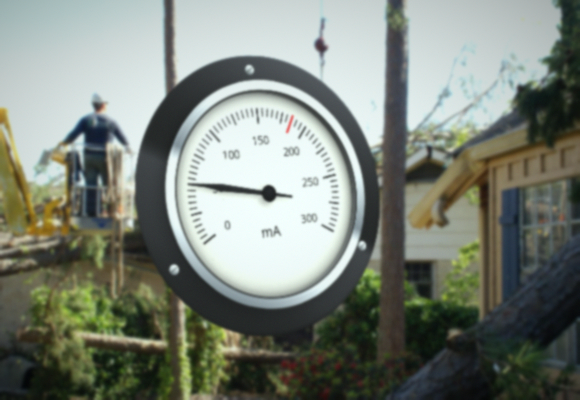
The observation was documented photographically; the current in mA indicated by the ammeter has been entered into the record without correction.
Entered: 50 mA
